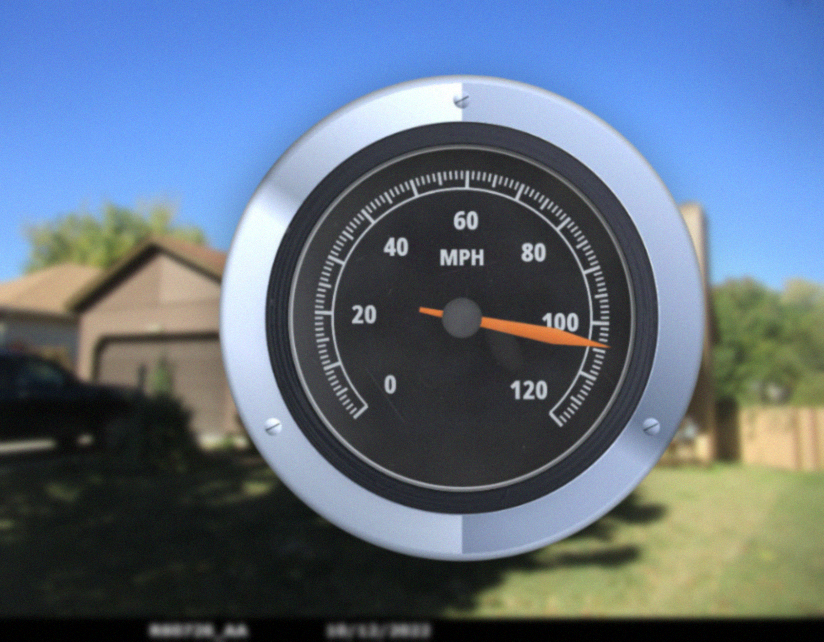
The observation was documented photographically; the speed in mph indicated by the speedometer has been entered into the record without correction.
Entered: 104 mph
